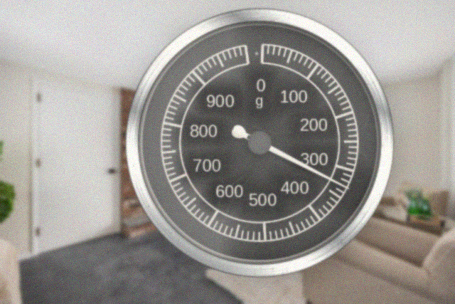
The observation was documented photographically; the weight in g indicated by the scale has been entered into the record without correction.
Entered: 330 g
